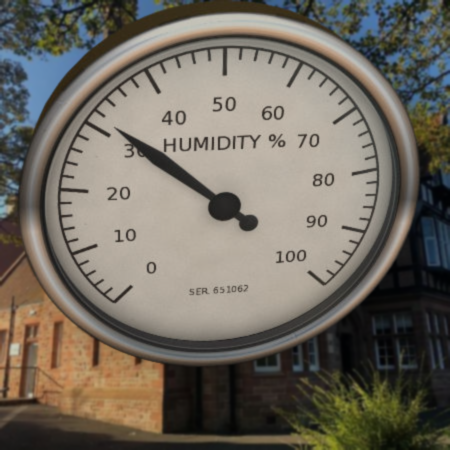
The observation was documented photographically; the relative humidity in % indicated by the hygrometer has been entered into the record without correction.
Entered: 32 %
